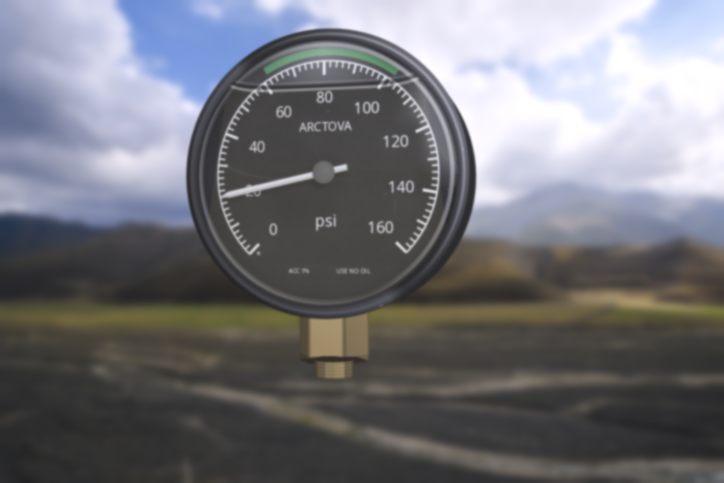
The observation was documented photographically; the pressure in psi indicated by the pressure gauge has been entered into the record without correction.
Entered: 20 psi
